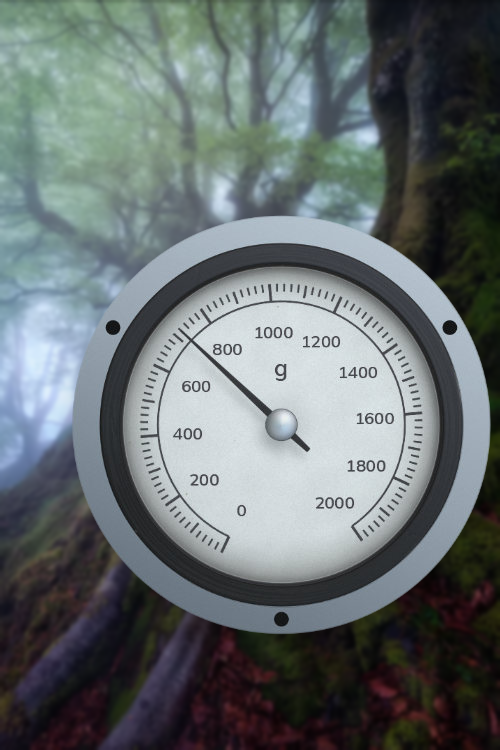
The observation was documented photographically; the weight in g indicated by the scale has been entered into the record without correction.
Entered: 720 g
